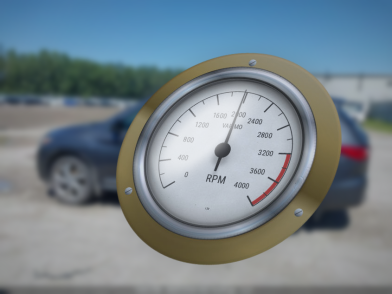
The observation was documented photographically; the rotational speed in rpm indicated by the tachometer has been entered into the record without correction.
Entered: 2000 rpm
